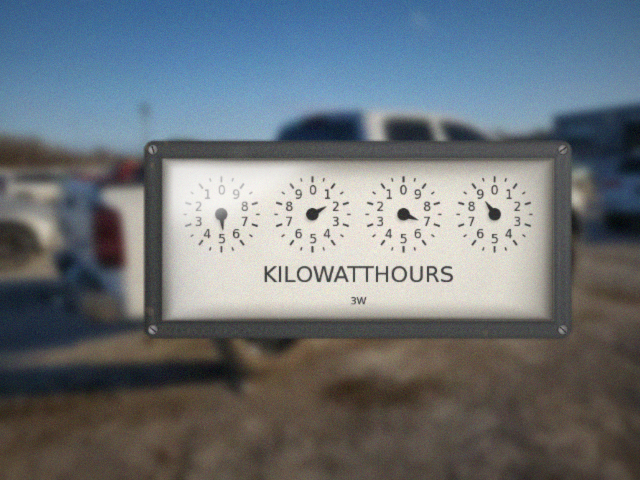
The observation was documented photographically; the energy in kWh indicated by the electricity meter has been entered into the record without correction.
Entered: 5169 kWh
